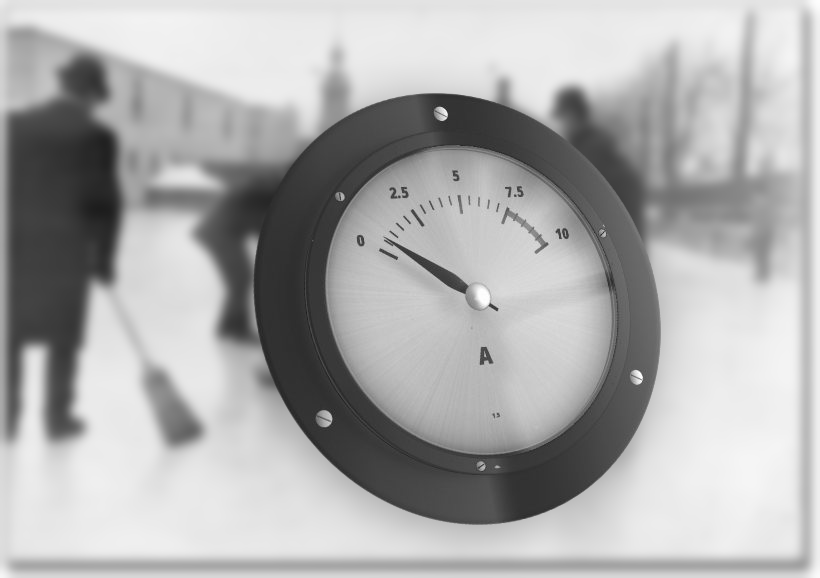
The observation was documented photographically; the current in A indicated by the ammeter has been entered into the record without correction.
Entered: 0.5 A
